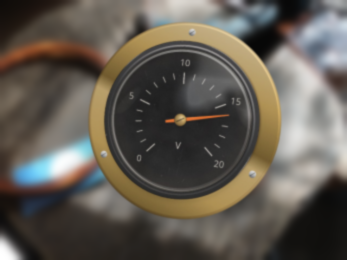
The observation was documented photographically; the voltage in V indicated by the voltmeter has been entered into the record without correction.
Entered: 16 V
